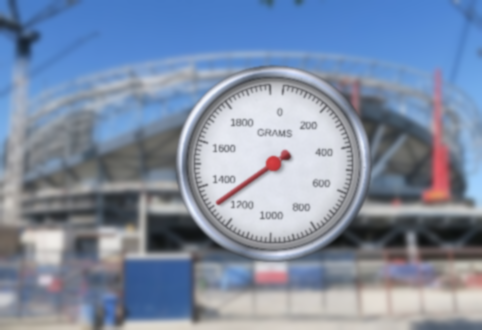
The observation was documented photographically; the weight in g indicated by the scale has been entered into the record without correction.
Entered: 1300 g
